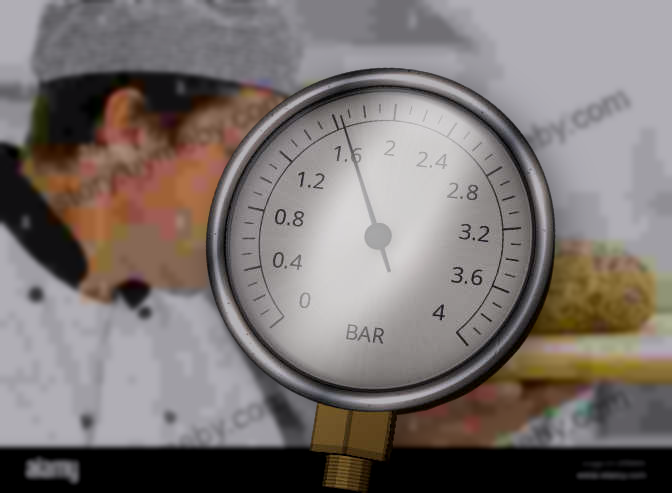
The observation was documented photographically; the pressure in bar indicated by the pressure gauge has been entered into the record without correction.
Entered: 1.65 bar
